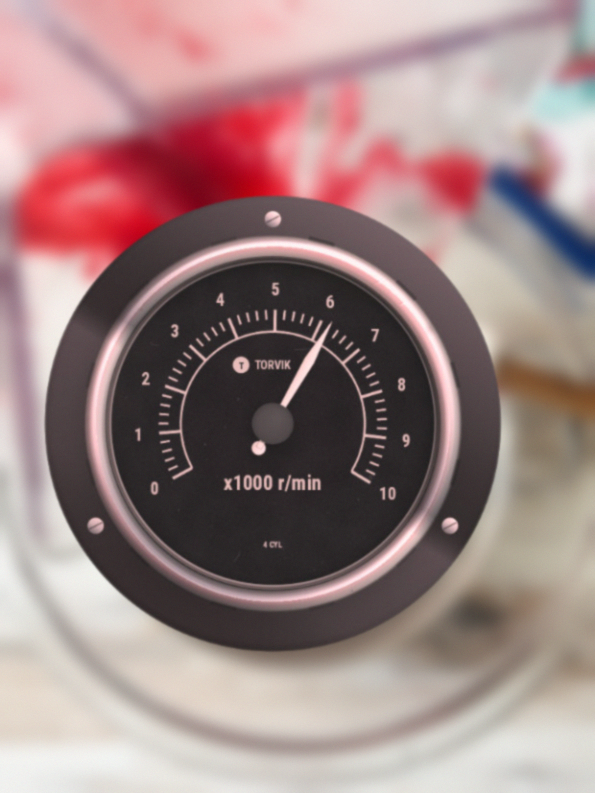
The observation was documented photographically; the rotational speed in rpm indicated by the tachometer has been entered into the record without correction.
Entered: 6200 rpm
